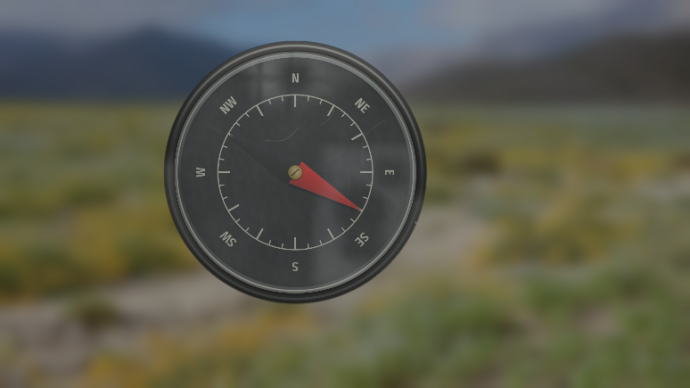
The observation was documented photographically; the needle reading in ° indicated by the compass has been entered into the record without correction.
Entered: 120 °
